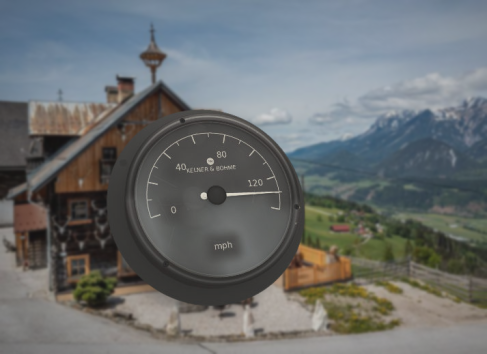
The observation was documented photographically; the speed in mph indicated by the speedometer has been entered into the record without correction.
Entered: 130 mph
